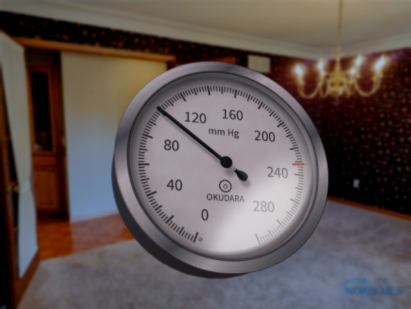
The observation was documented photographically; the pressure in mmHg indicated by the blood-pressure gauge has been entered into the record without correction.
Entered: 100 mmHg
